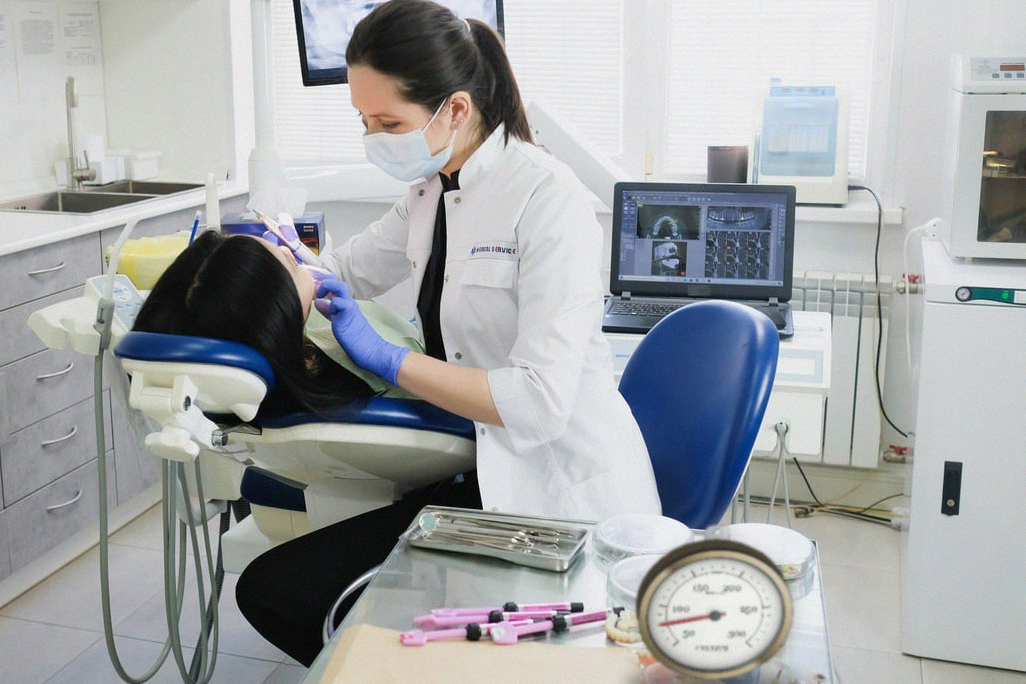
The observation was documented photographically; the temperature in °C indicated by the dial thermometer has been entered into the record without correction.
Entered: 80 °C
